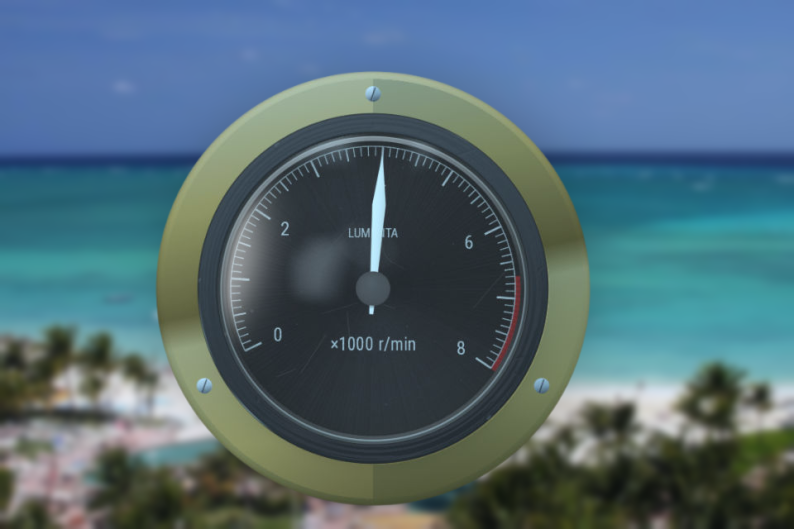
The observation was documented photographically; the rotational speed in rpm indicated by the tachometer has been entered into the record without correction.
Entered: 4000 rpm
